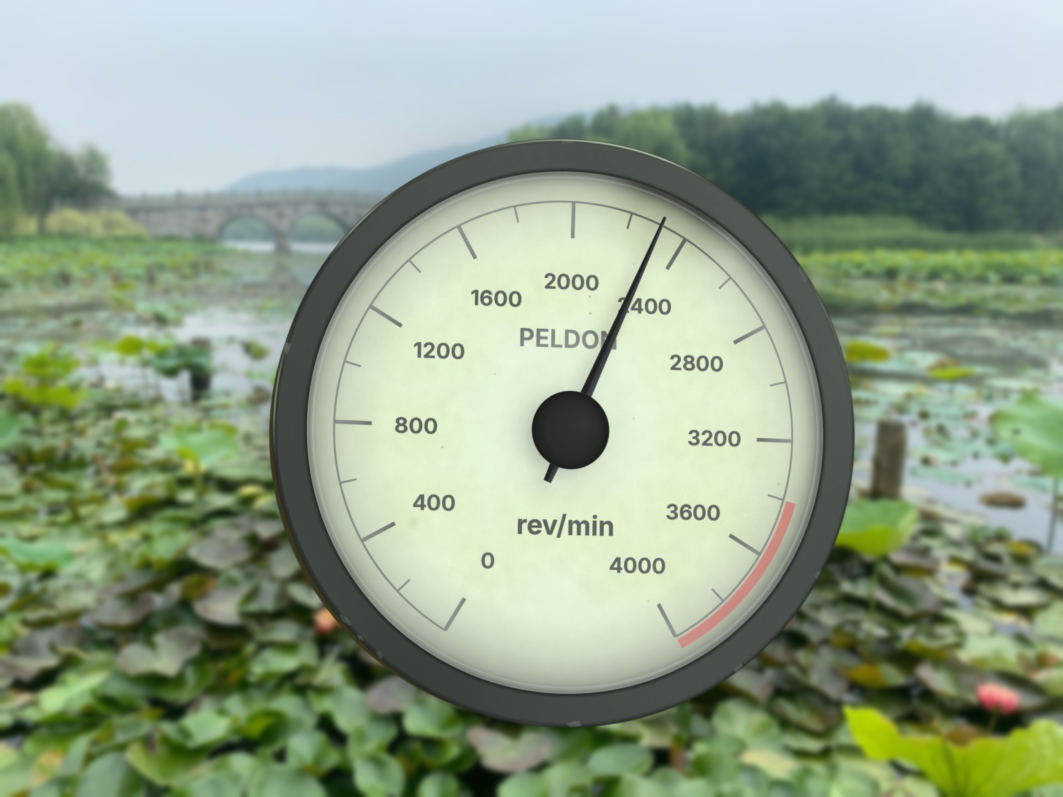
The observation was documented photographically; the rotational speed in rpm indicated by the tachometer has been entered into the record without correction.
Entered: 2300 rpm
